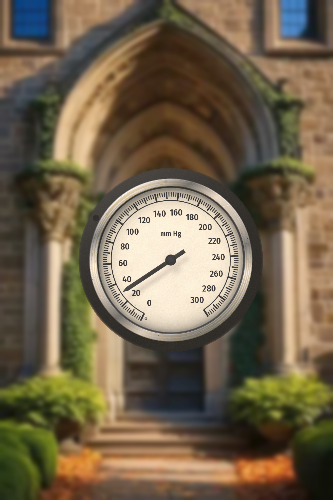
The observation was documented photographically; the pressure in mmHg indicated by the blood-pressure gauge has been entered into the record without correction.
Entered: 30 mmHg
